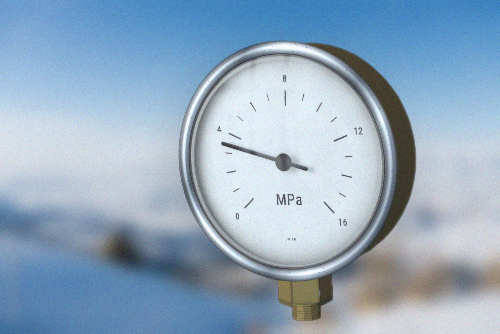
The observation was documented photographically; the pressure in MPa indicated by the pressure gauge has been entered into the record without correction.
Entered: 3.5 MPa
